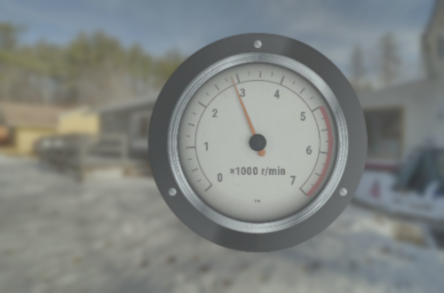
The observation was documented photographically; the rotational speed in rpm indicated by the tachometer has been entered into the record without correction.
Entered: 2875 rpm
